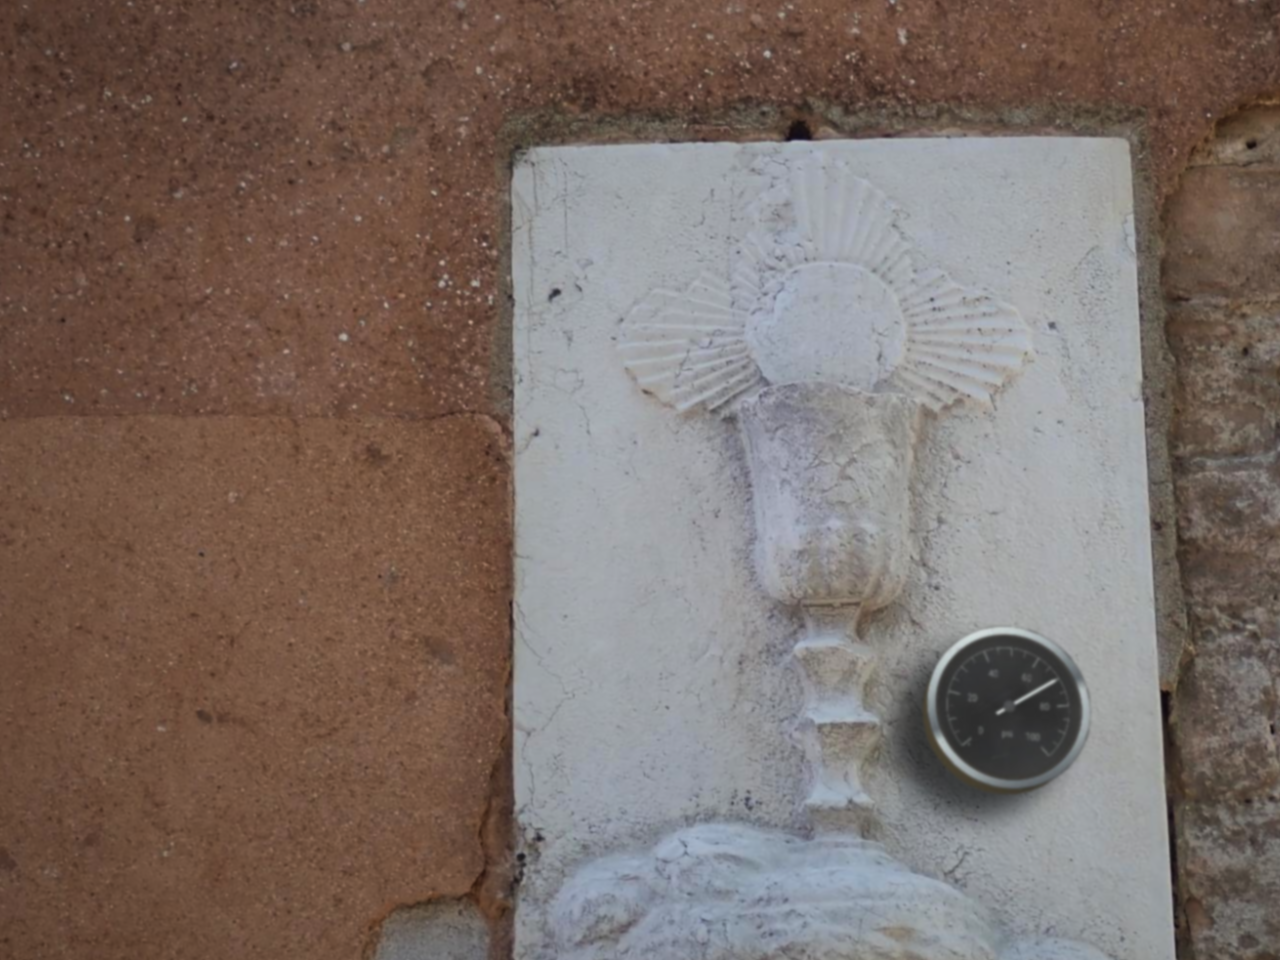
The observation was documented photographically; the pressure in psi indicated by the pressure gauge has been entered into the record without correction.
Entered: 70 psi
